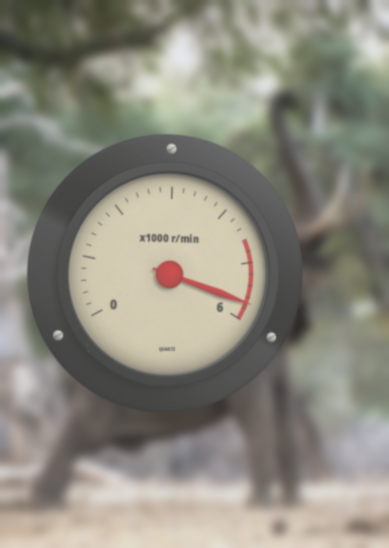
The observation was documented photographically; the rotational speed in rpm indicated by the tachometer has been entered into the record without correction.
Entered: 5700 rpm
